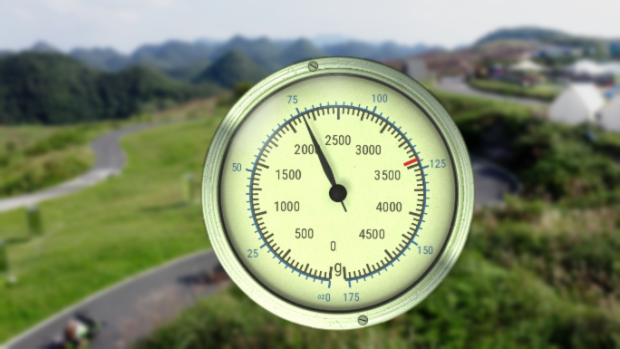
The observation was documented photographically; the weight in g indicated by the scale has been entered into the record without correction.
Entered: 2150 g
